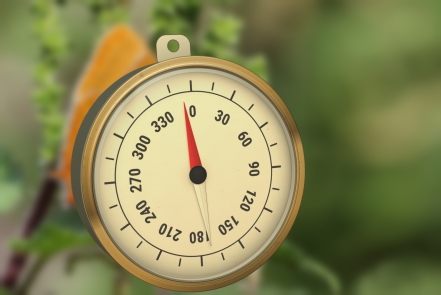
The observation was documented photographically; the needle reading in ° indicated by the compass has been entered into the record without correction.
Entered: 352.5 °
